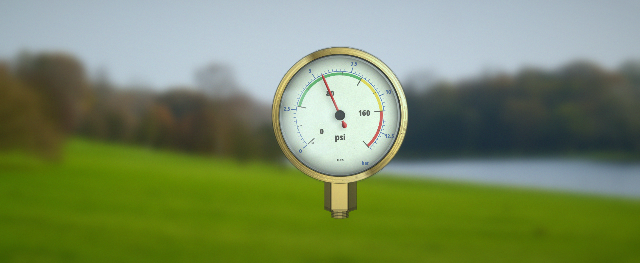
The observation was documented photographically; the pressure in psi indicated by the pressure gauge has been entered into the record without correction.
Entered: 80 psi
